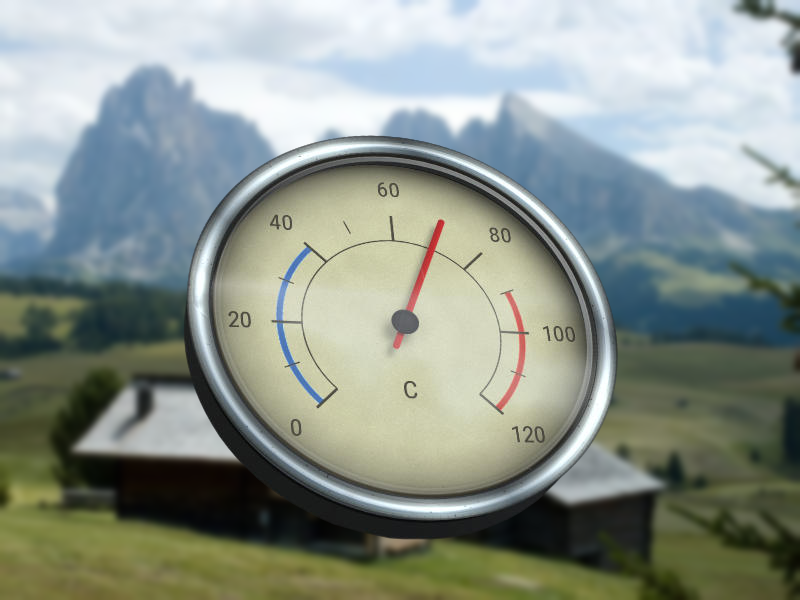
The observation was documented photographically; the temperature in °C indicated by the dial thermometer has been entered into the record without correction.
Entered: 70 °C
